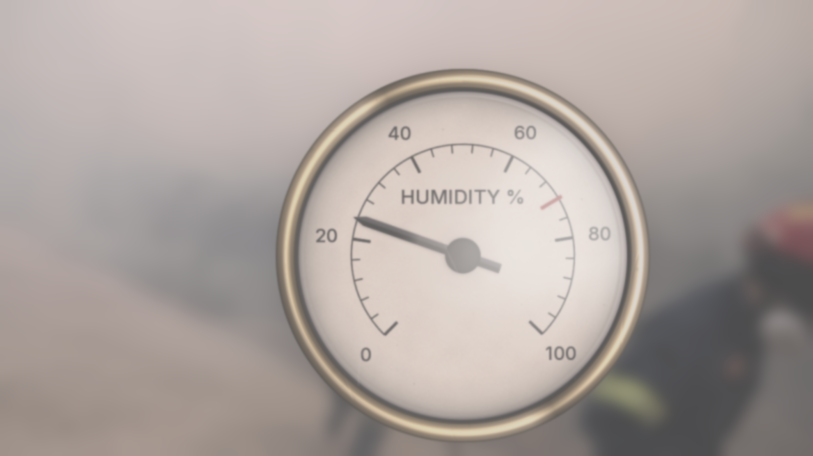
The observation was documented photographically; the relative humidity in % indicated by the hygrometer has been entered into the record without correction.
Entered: 24 %
